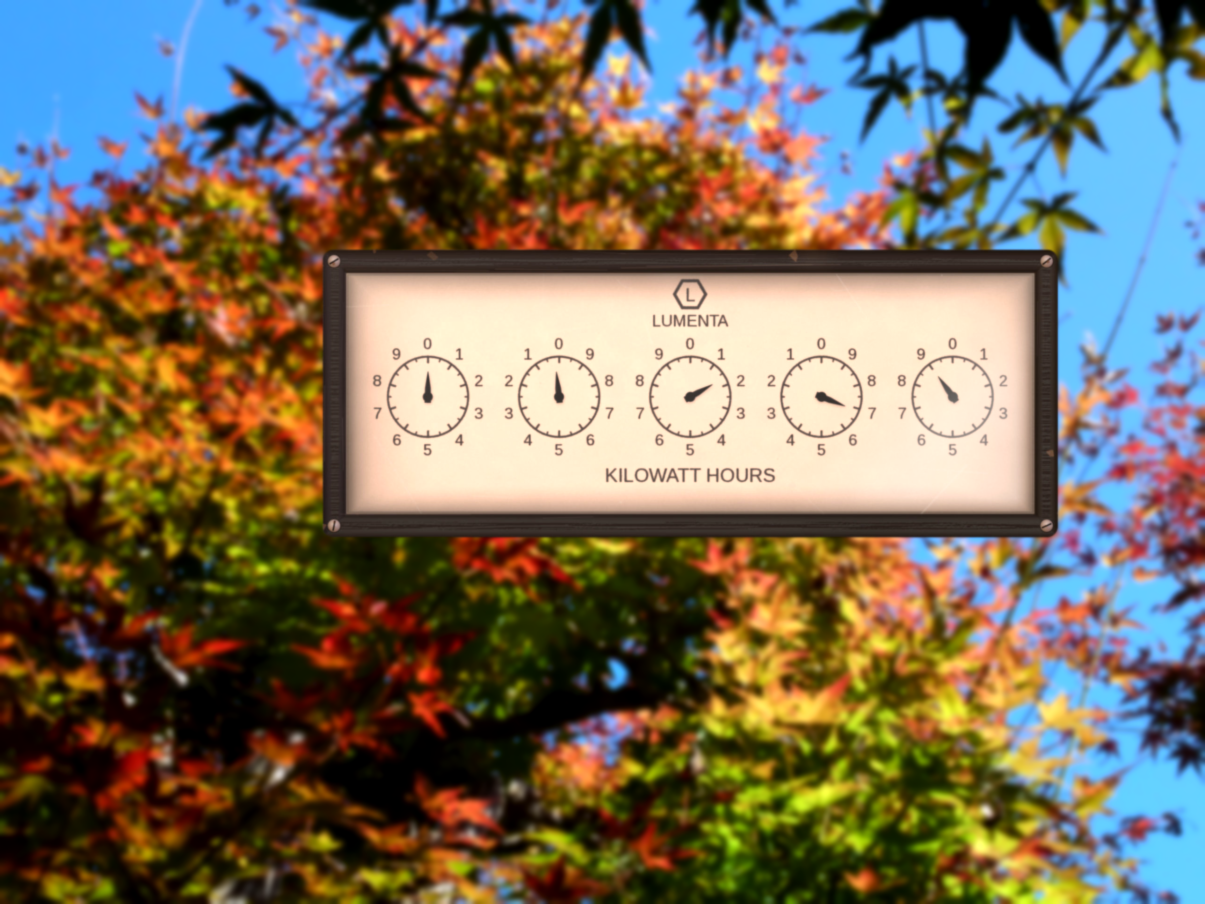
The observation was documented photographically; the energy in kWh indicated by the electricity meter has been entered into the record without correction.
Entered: 169 kWh
